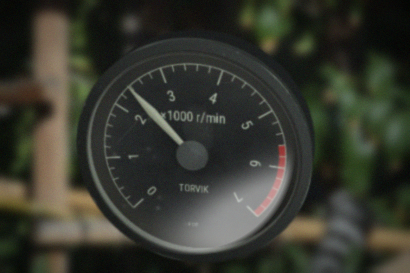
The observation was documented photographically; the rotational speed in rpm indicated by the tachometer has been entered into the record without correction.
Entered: 2400 rpm
